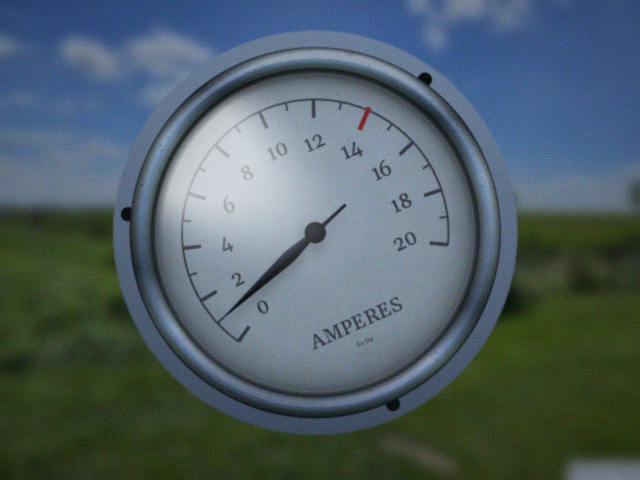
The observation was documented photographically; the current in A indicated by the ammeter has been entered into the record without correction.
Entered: 1 A
